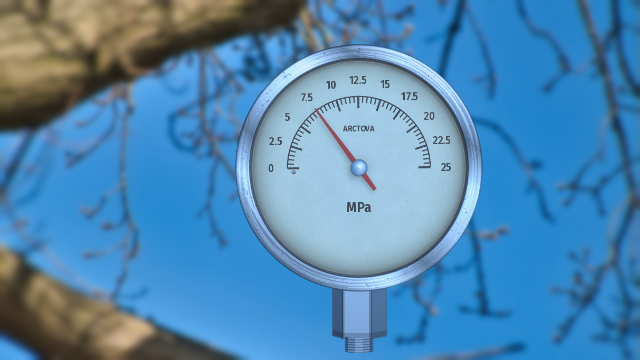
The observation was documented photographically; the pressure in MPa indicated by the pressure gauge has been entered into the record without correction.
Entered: 7.5 MPa
